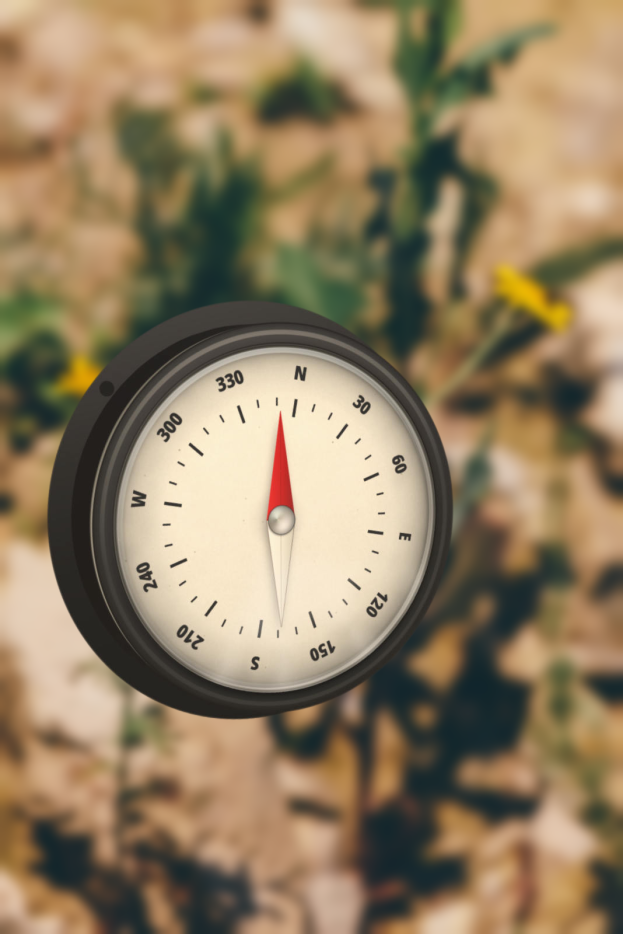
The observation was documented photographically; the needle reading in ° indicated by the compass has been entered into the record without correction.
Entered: 350 °
